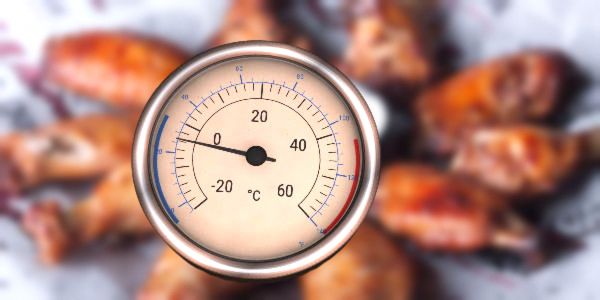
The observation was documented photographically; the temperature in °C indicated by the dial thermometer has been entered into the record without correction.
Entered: -4 °C
